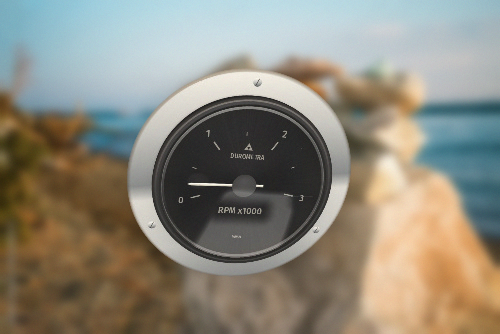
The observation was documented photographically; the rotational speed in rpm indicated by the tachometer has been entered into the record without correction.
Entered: 250 rpm
